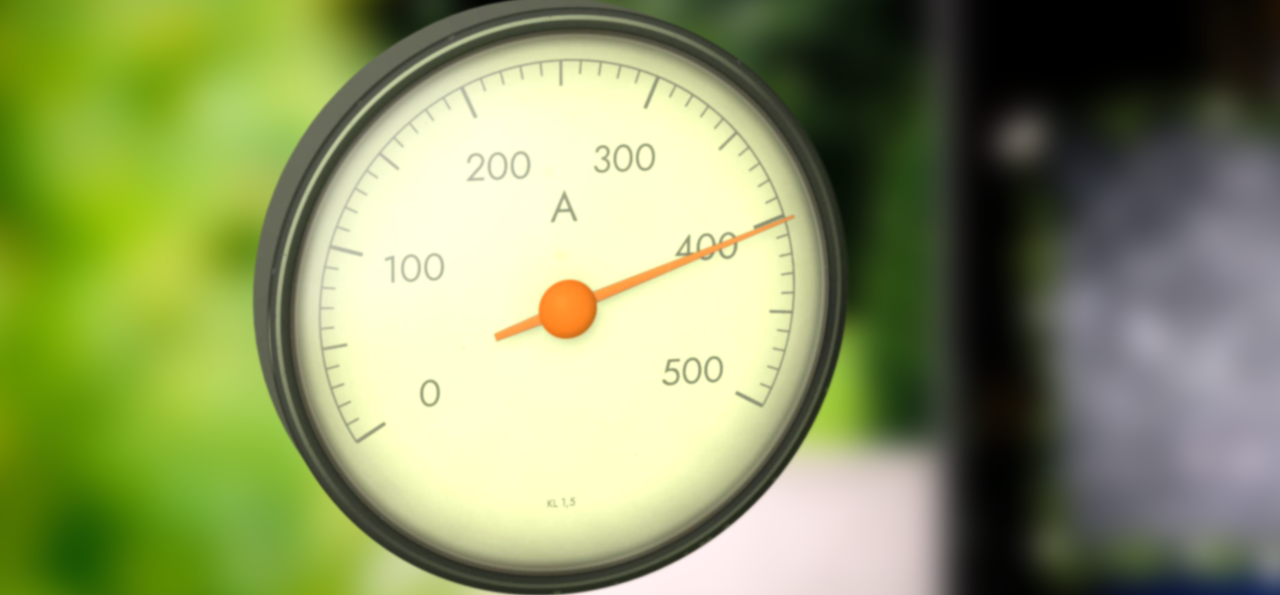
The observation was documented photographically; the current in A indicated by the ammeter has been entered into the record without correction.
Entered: 400 A
